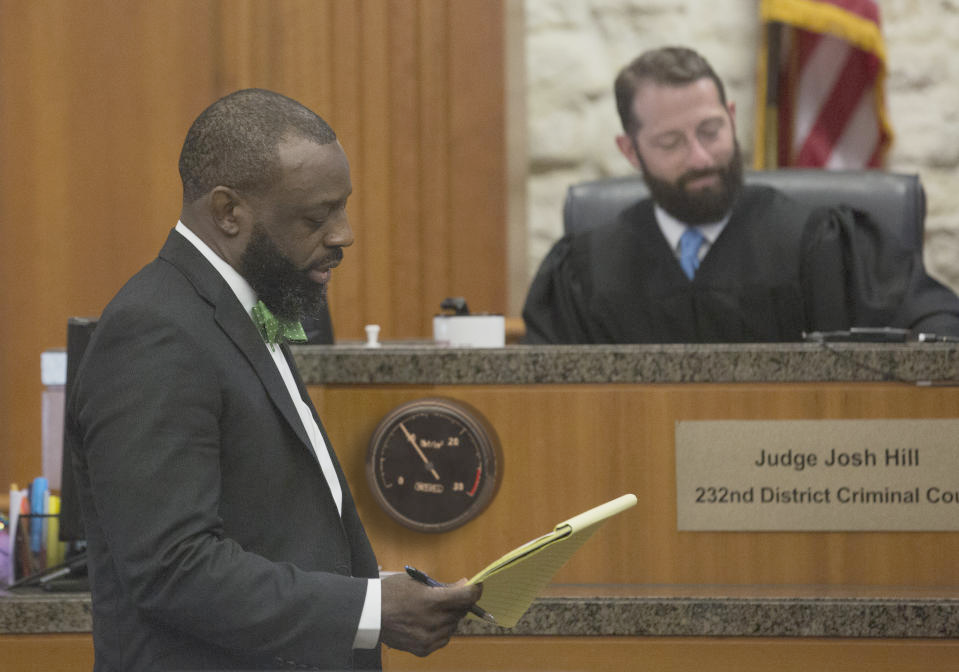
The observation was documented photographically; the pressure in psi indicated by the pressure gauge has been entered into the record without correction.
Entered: 10 psi
